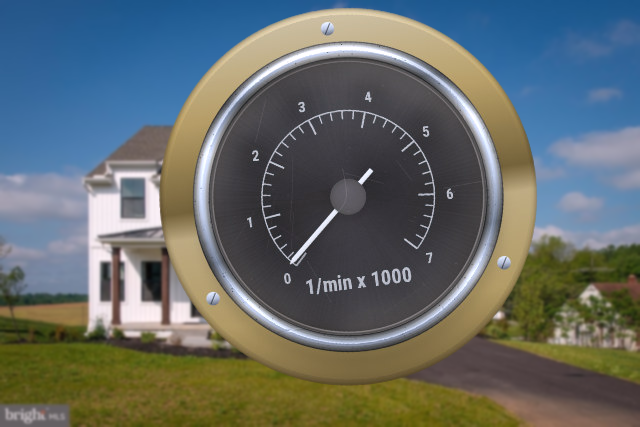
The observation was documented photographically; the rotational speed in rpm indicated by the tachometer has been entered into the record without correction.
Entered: 100 rpm
